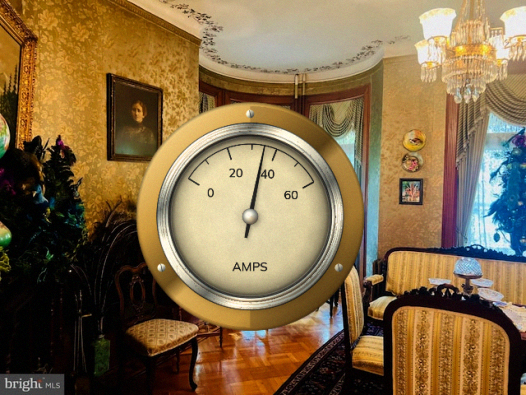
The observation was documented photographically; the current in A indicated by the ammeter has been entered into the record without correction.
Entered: 35 A
